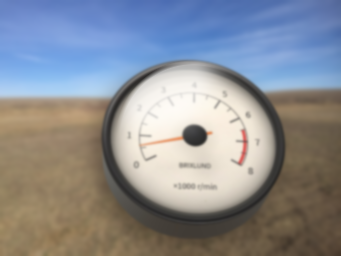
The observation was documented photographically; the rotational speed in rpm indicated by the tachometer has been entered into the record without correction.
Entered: 500 rpm
